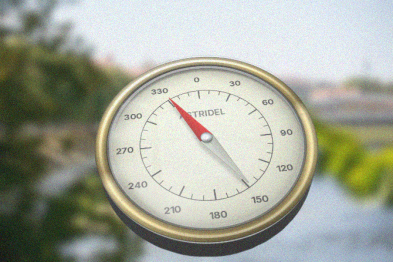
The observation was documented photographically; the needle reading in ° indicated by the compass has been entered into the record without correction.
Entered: 330 °
